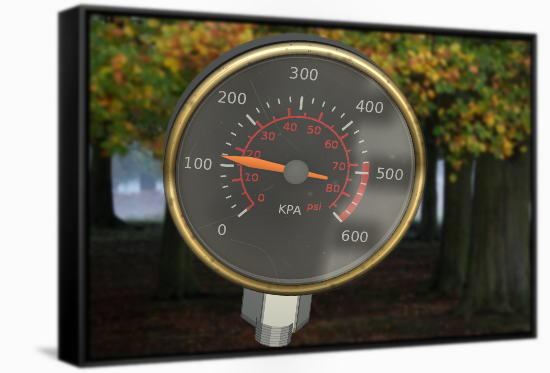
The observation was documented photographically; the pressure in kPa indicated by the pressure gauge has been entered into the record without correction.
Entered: 120 kPa
